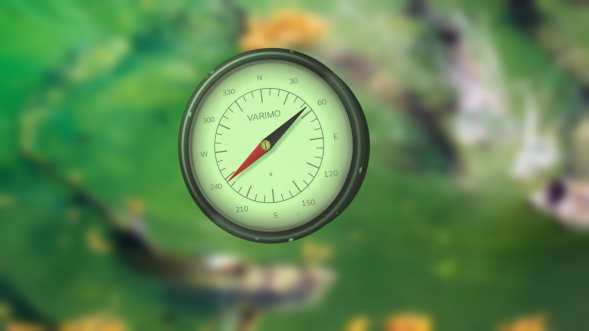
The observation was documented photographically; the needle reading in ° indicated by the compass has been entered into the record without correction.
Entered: 235 °
